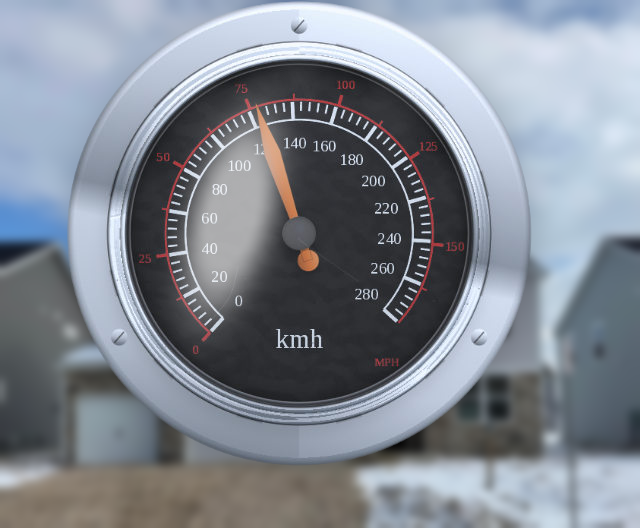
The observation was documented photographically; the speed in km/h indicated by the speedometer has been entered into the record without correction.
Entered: 124 km/h
